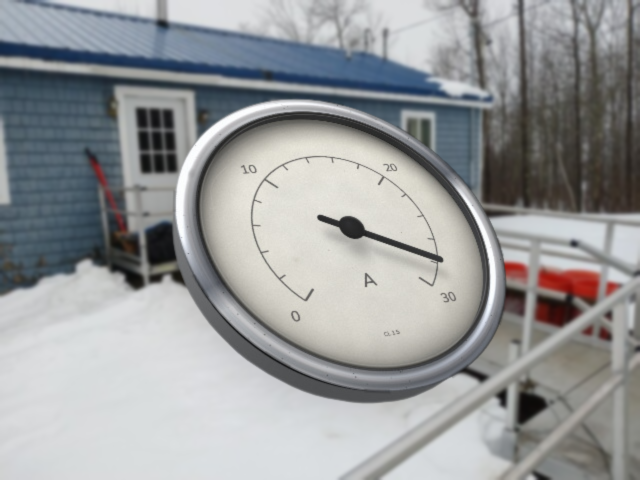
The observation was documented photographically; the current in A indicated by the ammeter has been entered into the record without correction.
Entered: 28 A
